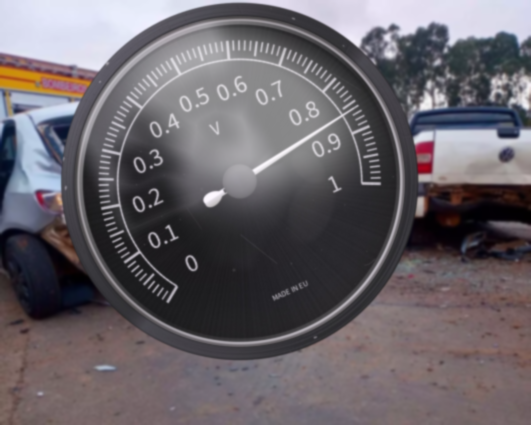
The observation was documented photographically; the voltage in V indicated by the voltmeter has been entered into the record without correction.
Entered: 0.86 V
